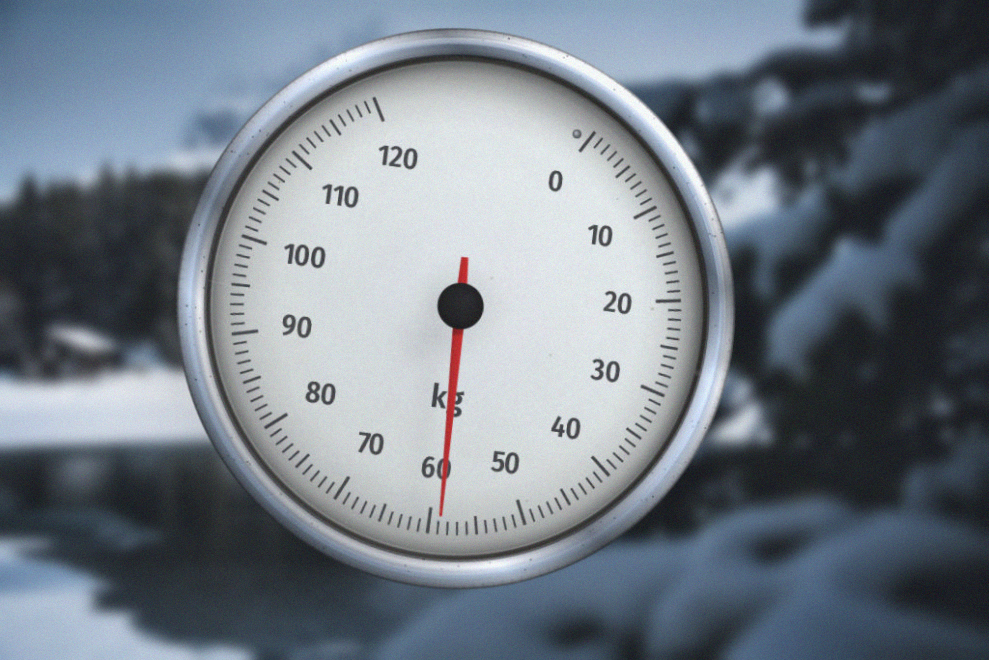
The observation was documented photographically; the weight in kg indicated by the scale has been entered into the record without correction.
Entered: 59 kg
